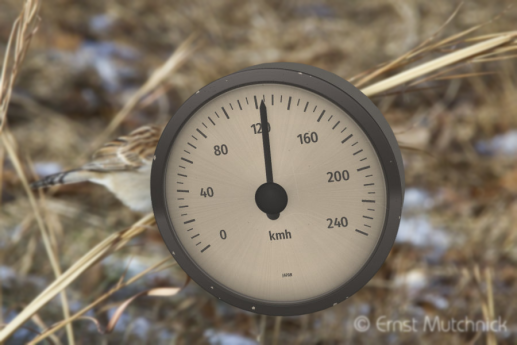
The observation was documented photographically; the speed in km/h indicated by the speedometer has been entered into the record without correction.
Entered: 125 km/h
